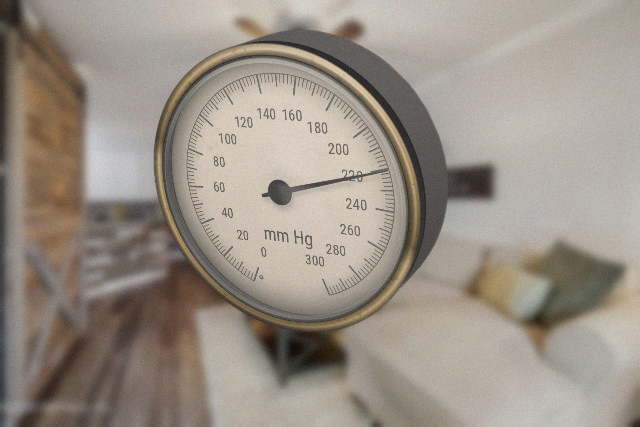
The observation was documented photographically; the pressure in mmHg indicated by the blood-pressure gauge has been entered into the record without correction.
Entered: 220 mmHg
